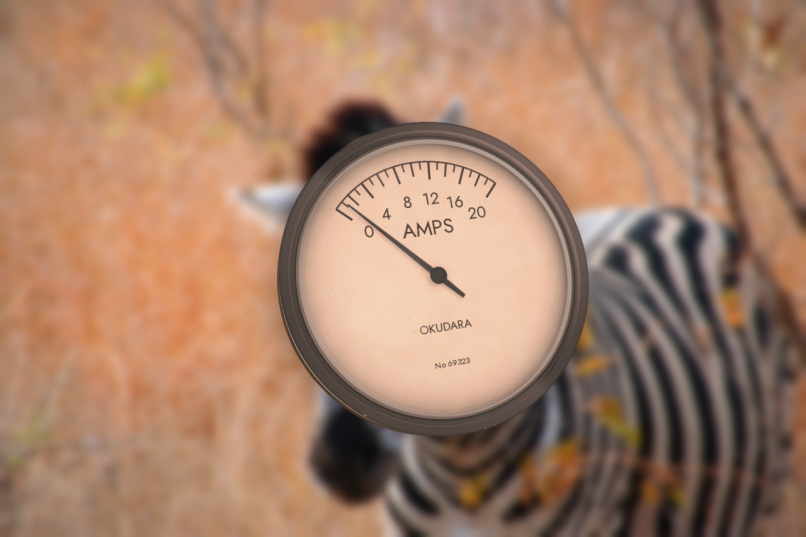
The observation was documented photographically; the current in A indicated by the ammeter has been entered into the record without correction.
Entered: 1 A
